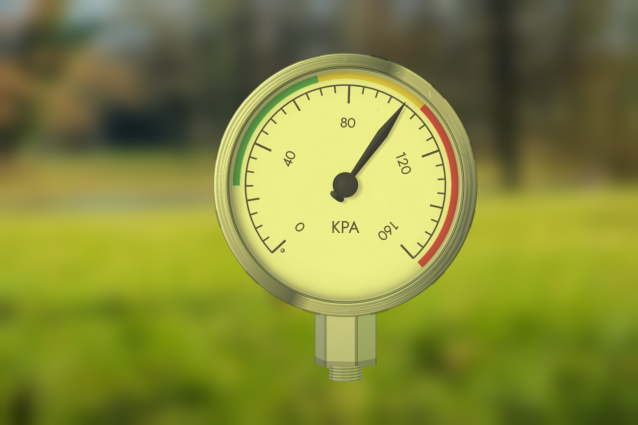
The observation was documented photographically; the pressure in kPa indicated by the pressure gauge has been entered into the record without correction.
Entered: 100 kPa
